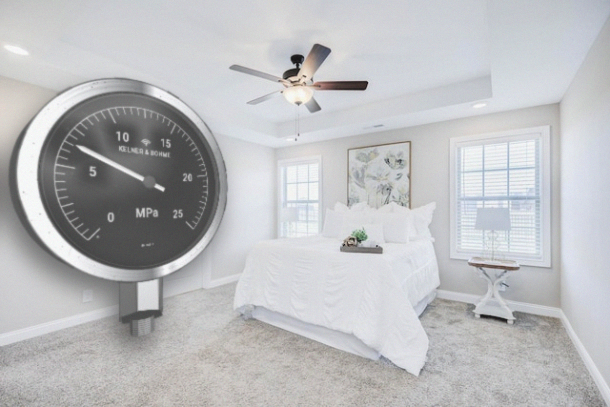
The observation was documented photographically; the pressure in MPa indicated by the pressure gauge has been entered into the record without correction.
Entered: 6.5 MPa
